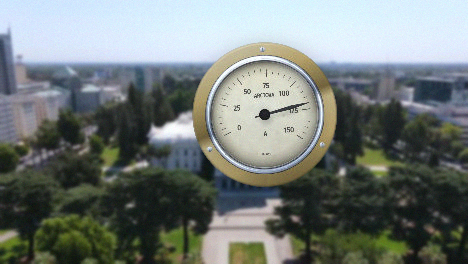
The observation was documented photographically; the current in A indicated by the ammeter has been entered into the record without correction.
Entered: 120 A
